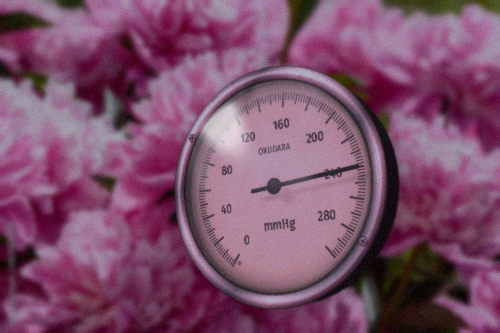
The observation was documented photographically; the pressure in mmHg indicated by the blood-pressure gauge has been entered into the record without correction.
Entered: 240 mmHg
